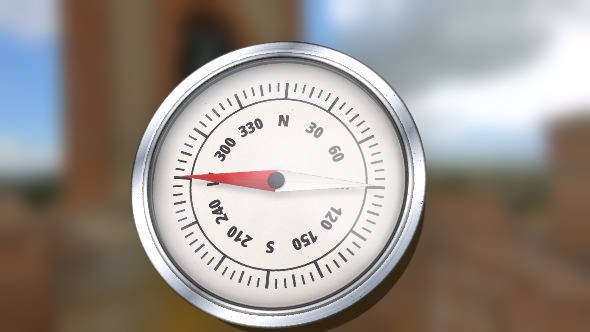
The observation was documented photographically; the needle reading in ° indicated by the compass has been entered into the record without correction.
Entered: 270 °
